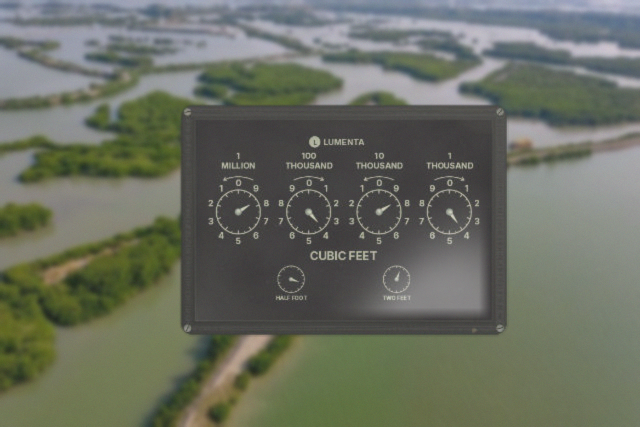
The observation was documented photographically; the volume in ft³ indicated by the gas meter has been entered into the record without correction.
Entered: 838400 ft³
